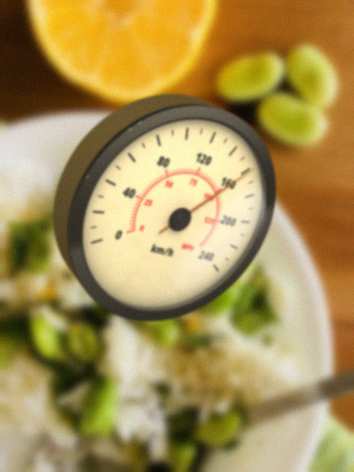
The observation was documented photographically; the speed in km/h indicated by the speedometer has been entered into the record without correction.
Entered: 160 km/h
